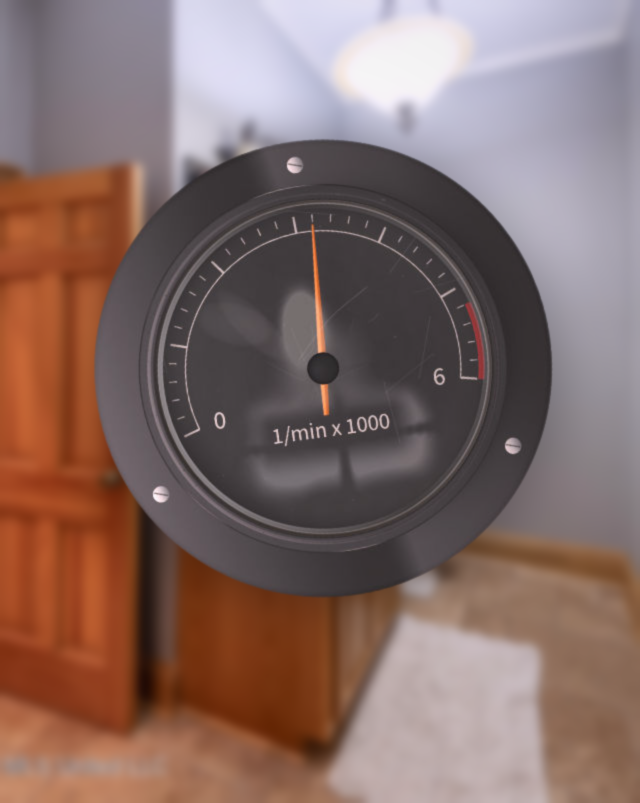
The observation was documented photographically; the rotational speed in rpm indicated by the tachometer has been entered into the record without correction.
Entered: 3200 rpm
